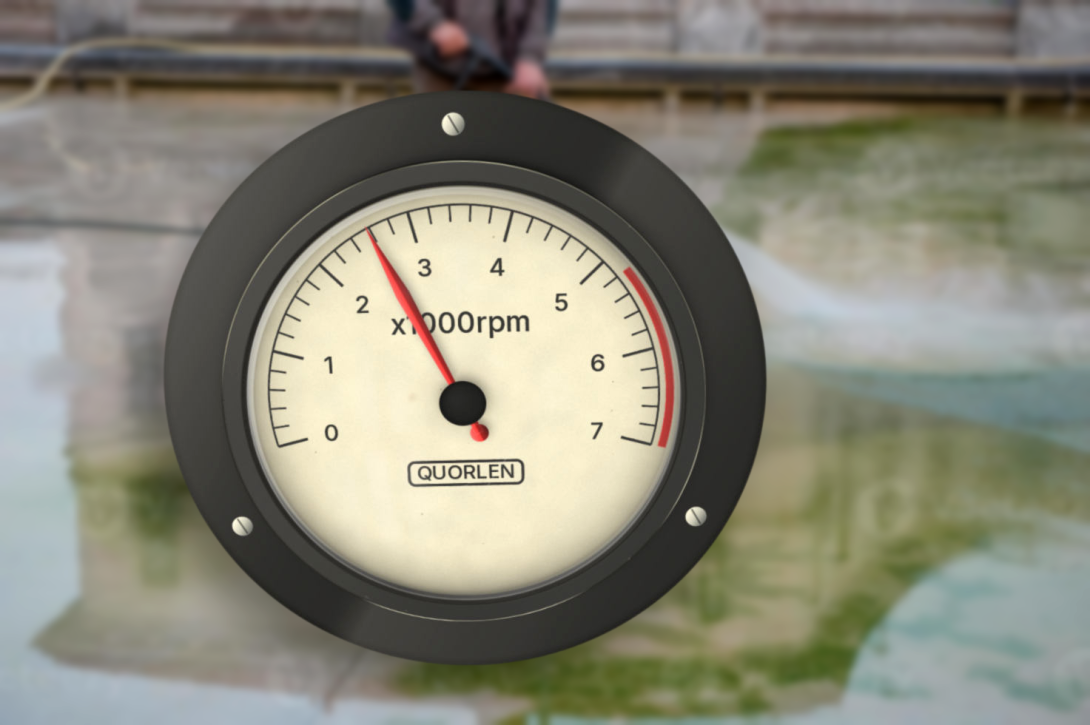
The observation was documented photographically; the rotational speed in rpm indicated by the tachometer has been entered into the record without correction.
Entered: 2600 rpm
